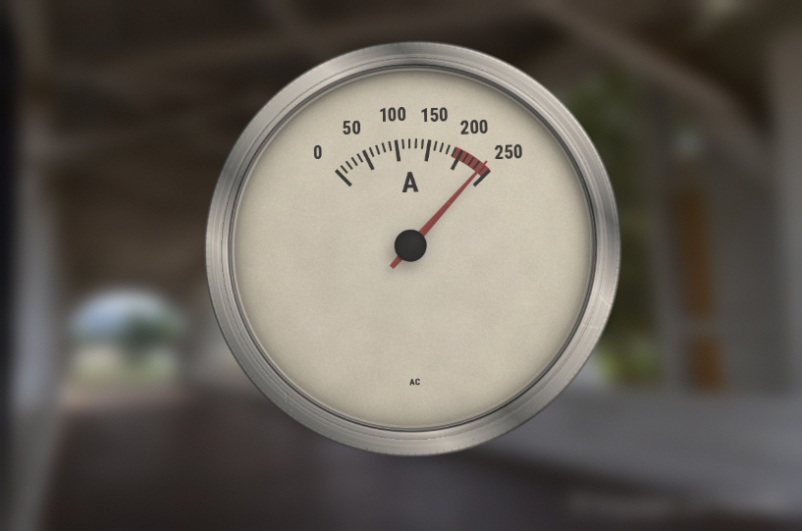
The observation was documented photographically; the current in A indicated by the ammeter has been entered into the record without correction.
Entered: 240 A
